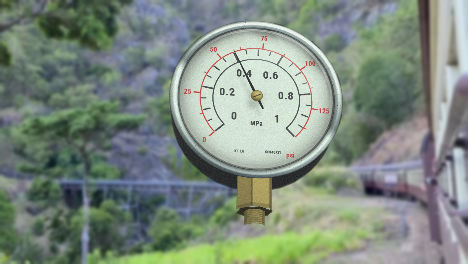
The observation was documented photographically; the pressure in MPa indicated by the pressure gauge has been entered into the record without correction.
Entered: 0.4 MPa
